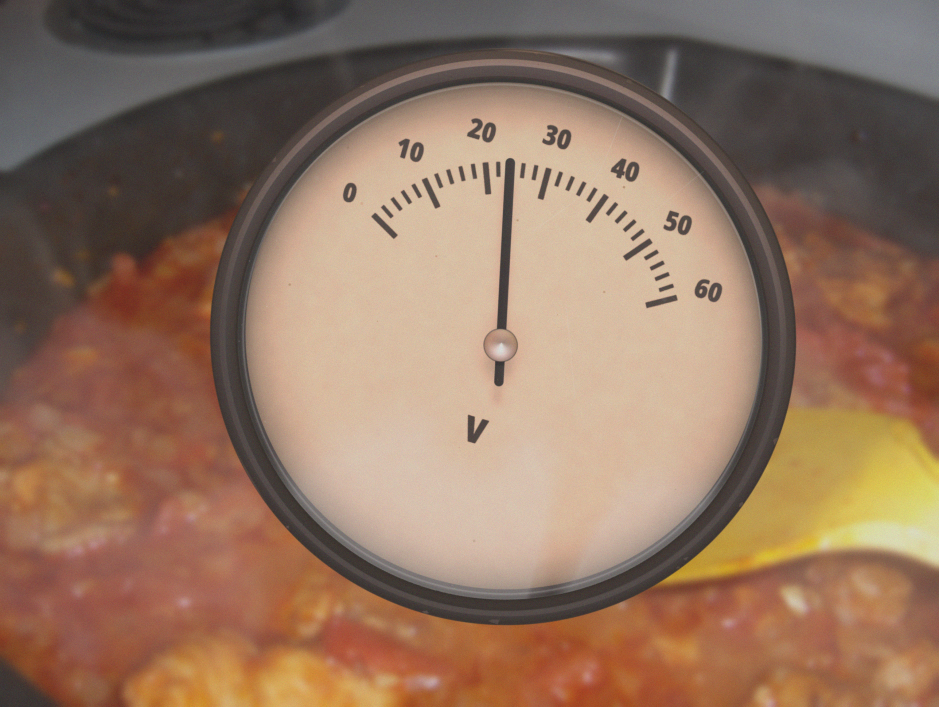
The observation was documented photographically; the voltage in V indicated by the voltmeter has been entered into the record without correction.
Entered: 24 V
